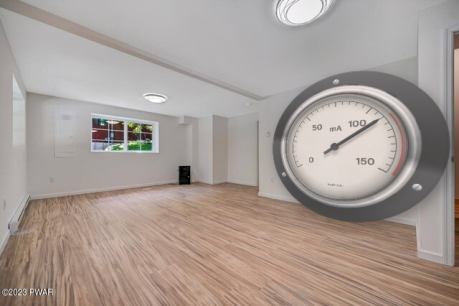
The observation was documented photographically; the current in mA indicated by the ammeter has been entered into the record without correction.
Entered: 110 mA
